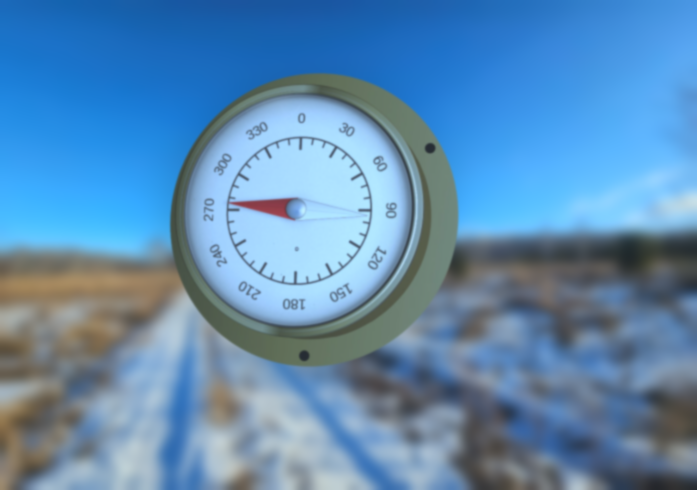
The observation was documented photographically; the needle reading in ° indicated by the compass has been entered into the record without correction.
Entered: 275 °
